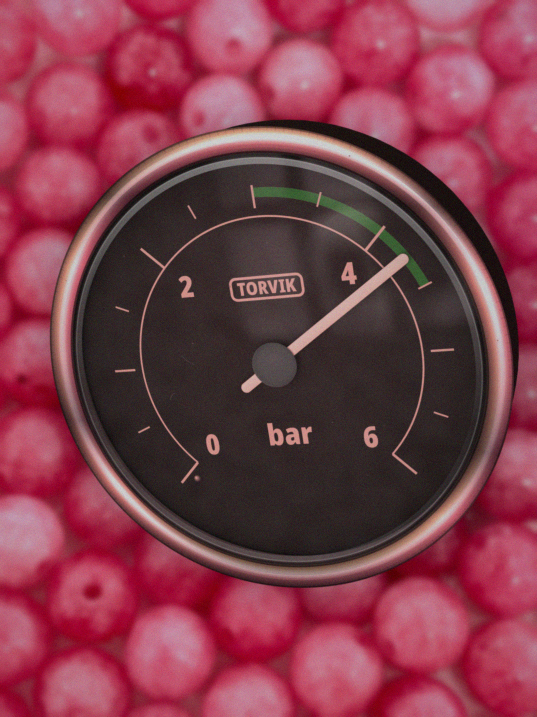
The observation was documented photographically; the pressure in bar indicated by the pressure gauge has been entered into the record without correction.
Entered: 4.25 bar
